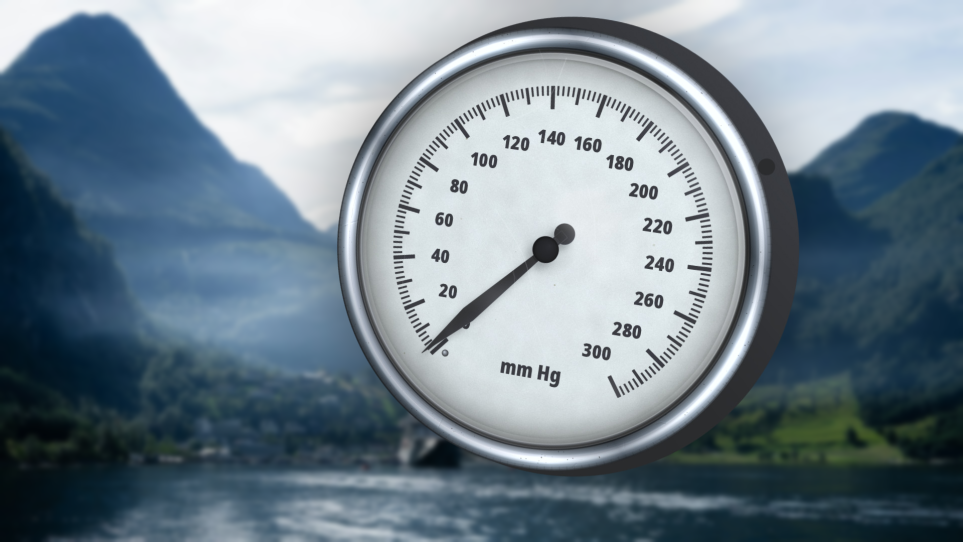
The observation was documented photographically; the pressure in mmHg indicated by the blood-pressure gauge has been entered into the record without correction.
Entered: 2 mmHg
